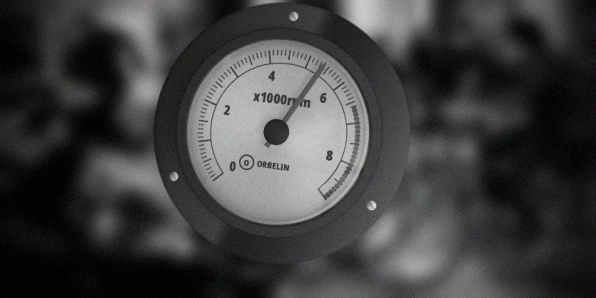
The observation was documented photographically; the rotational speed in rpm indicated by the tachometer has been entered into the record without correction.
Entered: 5400 rpm
